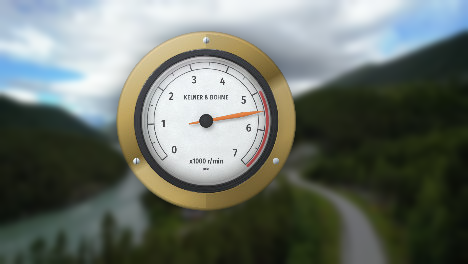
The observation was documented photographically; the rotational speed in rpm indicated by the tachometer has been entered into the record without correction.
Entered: 5500 rpm
